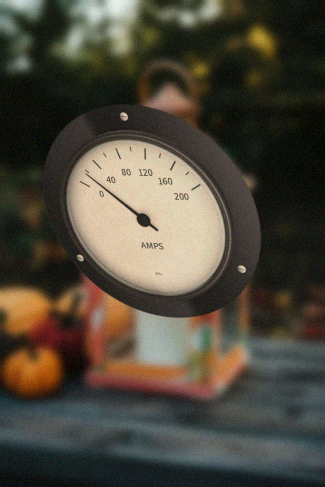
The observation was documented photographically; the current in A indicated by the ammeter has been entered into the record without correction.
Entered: 20 A
